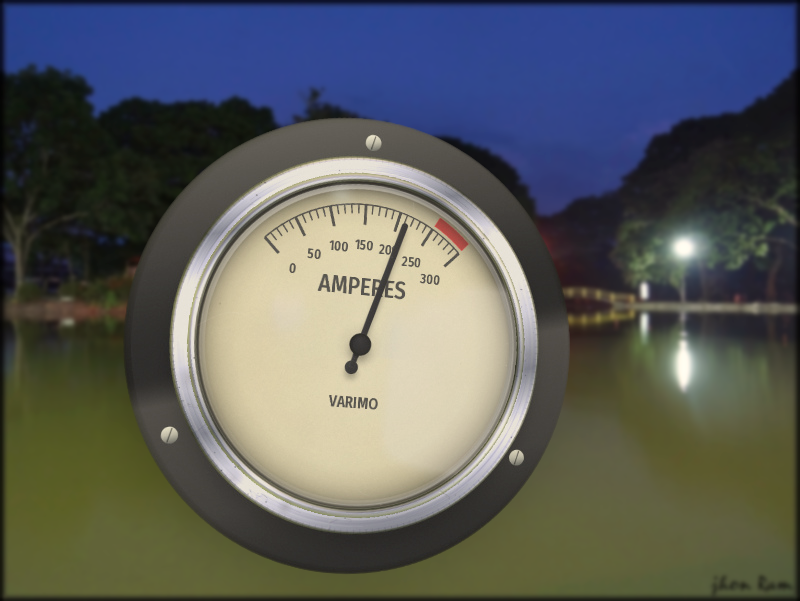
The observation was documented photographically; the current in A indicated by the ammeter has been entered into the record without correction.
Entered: 210 A
